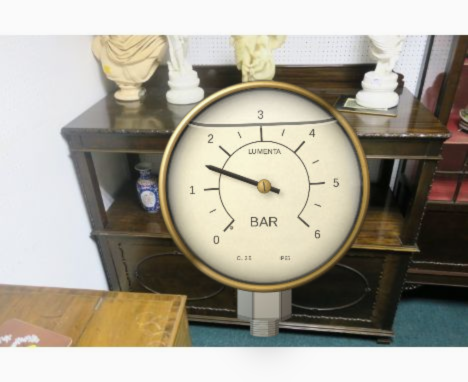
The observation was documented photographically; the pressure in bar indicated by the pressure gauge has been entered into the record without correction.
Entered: 1.5 bar
